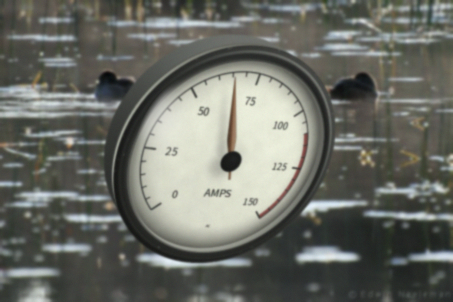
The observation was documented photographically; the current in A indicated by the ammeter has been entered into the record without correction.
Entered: 65 A
